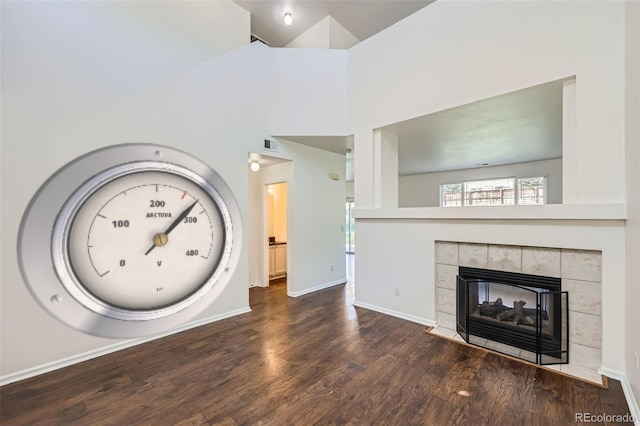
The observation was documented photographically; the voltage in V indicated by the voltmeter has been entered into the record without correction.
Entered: 275 V
